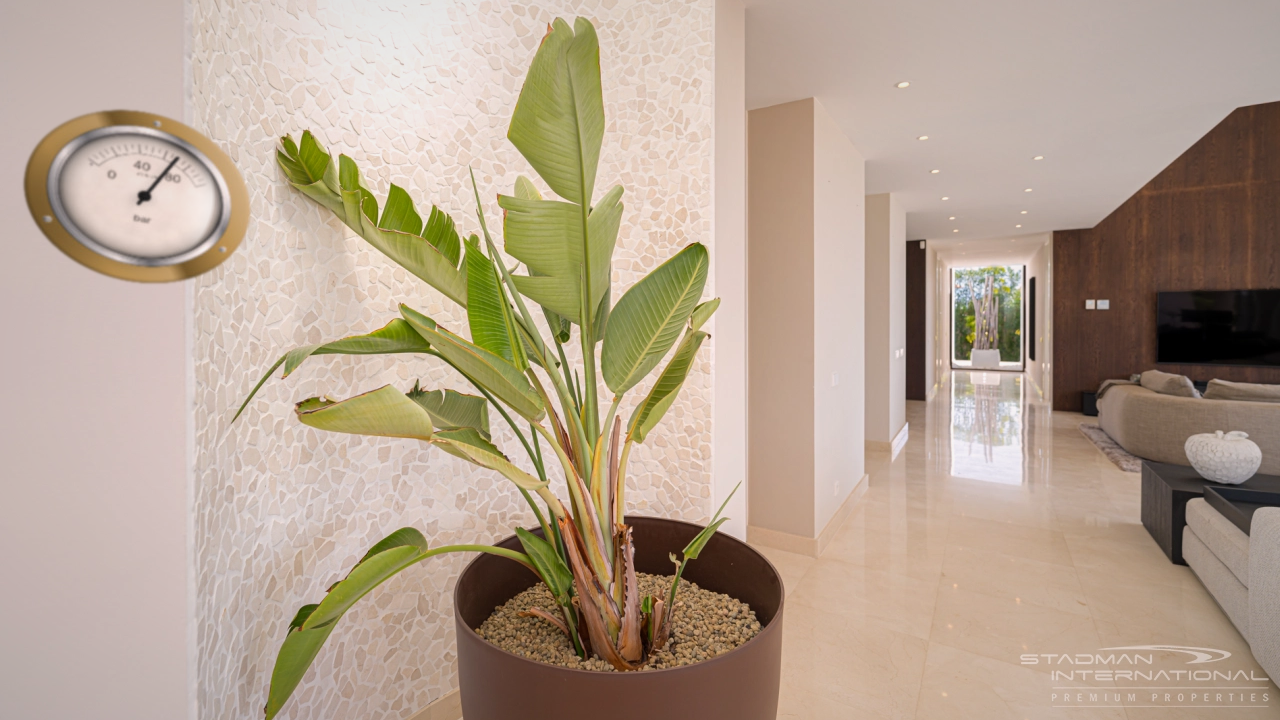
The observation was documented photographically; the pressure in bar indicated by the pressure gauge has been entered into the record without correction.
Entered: 70 bar
